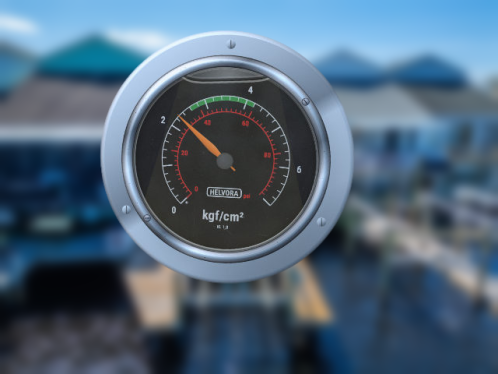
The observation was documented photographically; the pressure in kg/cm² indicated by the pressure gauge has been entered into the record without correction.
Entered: 2.3 kg/cm²
